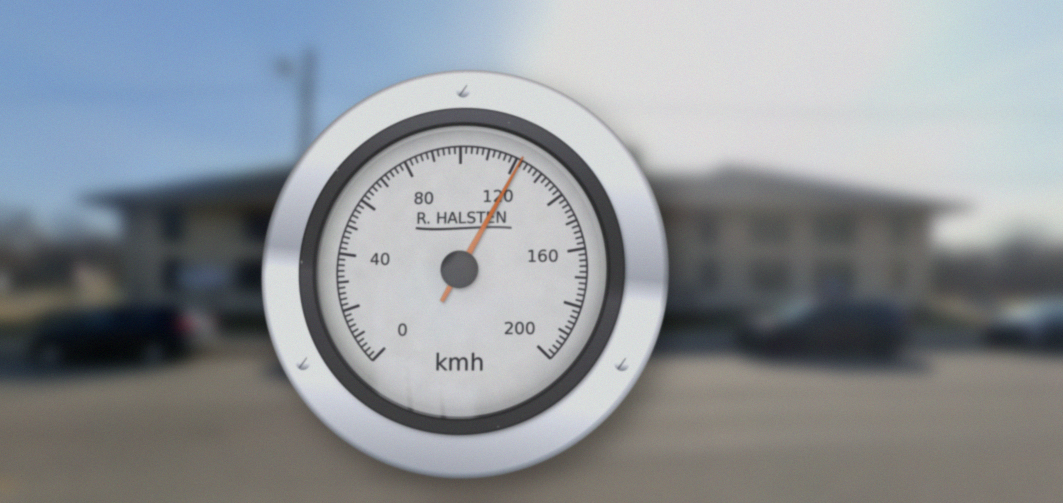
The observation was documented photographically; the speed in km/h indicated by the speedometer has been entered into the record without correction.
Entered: 122 km/h
